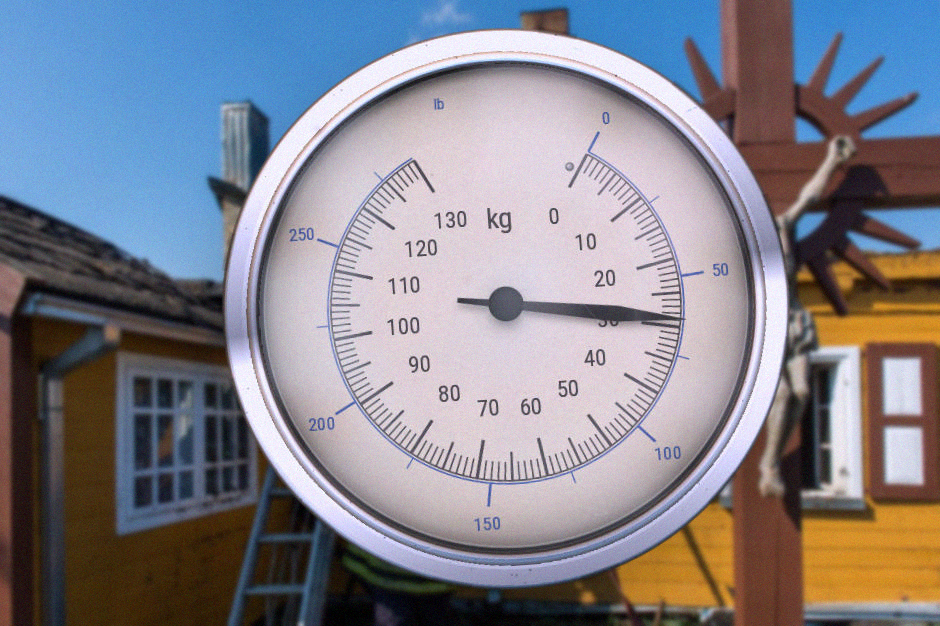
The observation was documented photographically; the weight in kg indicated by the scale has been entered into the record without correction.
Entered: 29 kg
